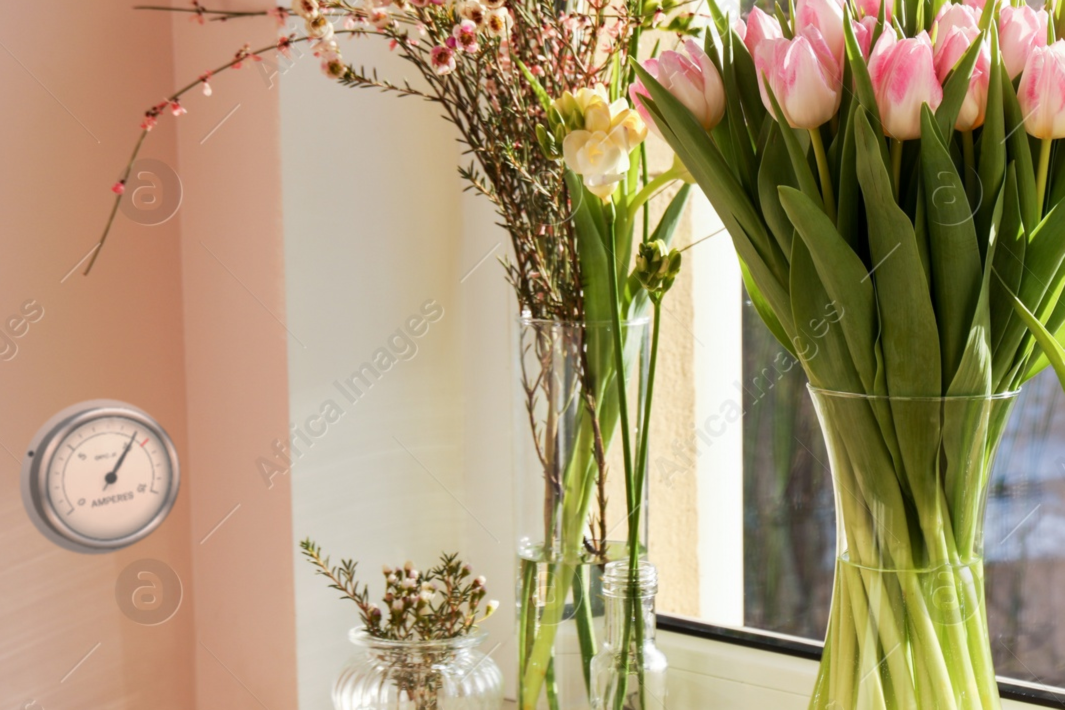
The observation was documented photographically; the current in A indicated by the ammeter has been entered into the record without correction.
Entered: 10 A
